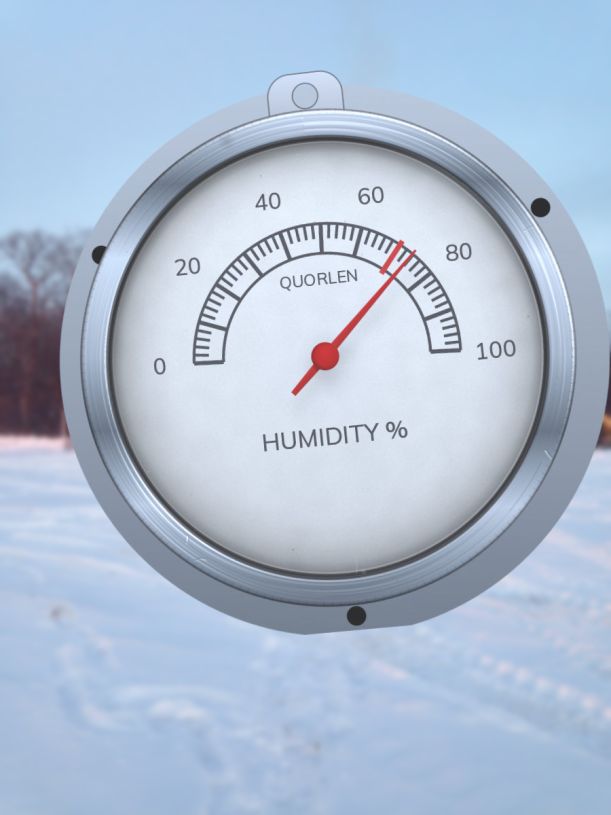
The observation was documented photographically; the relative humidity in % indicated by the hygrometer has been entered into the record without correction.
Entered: 74 %
